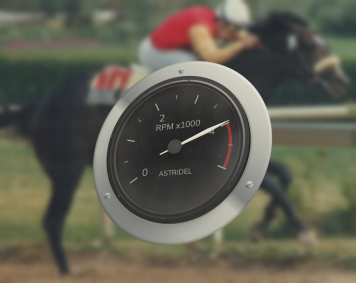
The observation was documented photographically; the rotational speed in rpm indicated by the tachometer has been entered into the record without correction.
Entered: 4000 rpm
